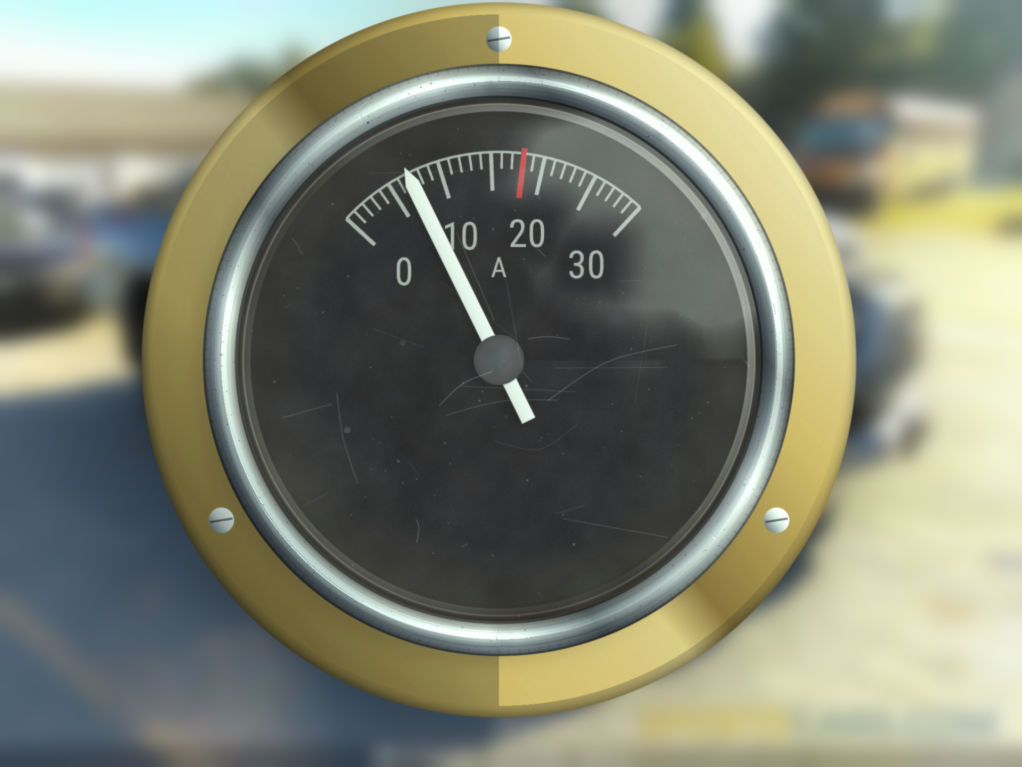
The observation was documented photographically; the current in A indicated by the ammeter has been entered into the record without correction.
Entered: 7 A
